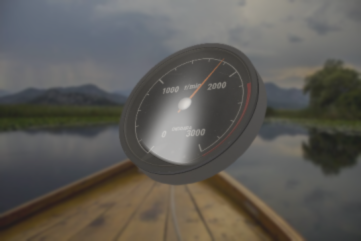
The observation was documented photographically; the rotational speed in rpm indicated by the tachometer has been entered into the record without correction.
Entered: 1800 rpm
